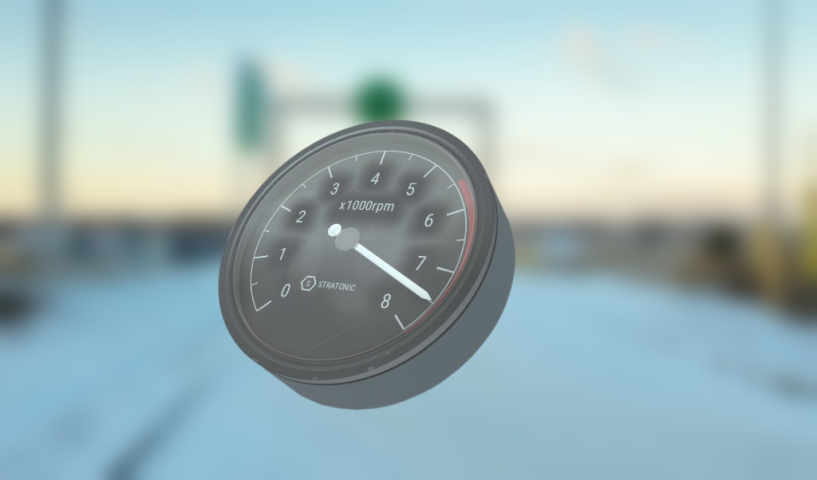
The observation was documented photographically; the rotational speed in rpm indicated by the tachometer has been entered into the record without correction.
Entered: 7500 rpm
